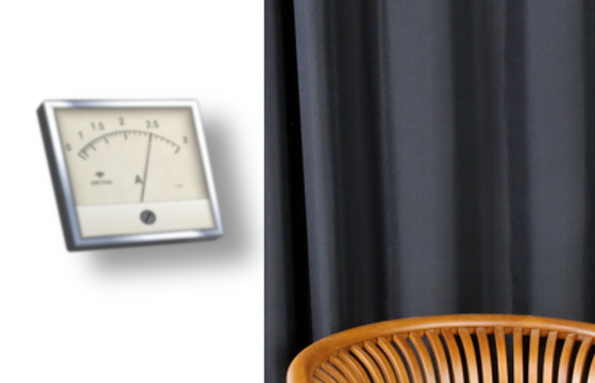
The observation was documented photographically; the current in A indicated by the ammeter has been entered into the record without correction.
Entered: 2.5 A
